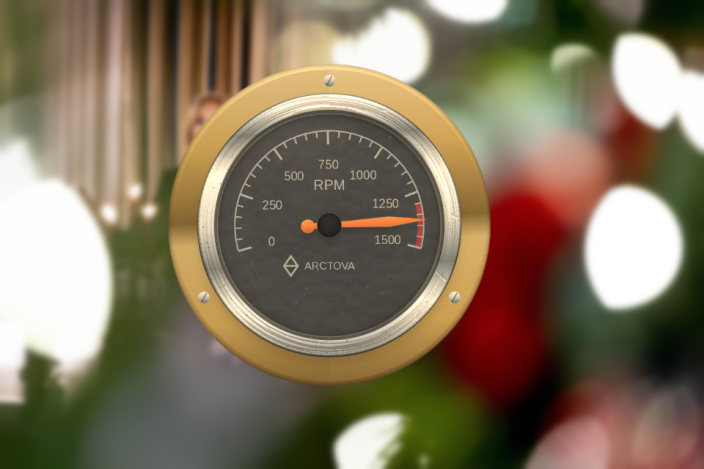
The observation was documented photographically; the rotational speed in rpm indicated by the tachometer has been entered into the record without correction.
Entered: 1375 rpm
